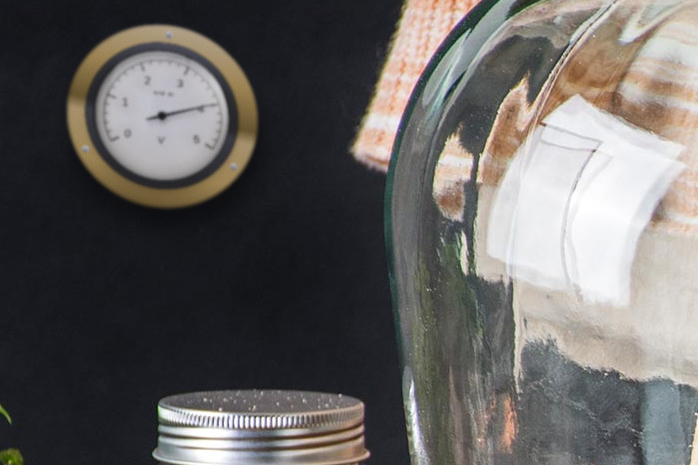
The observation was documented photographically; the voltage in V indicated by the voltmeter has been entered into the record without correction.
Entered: 4 V
